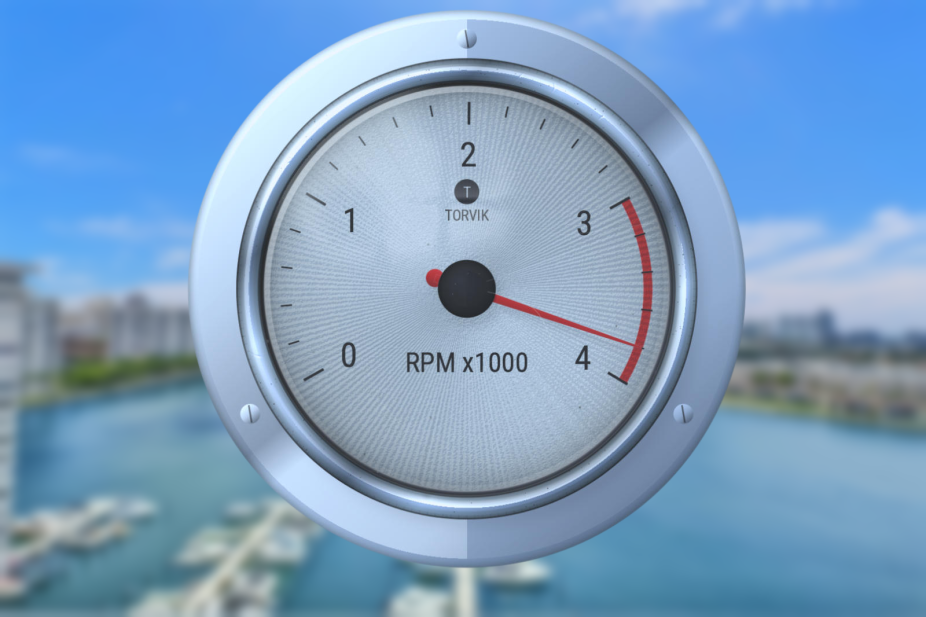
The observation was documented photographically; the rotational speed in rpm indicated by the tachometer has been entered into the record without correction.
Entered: 3800 rpm
